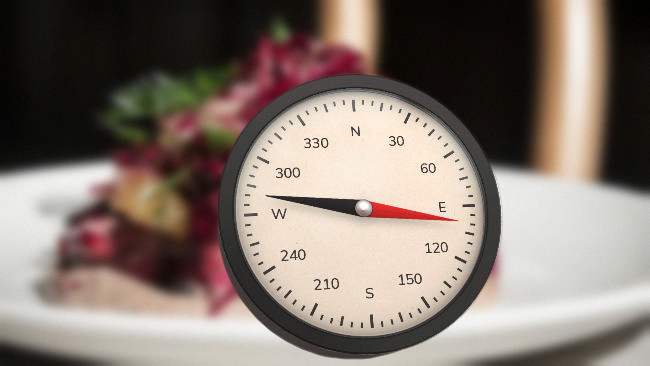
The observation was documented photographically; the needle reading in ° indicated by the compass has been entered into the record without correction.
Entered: 100 °
